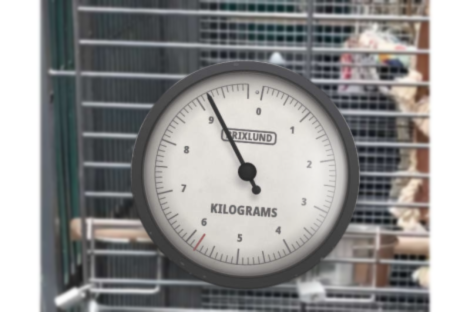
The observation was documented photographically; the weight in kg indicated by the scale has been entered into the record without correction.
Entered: 9.2 kg
